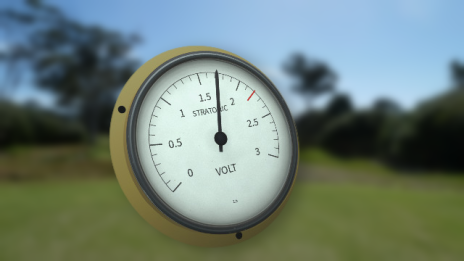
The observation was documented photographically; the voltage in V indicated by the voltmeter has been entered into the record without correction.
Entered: 1.7 V
